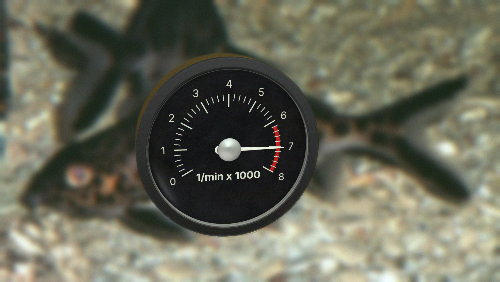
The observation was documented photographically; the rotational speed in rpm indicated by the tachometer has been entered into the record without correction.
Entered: 7000 rpm
